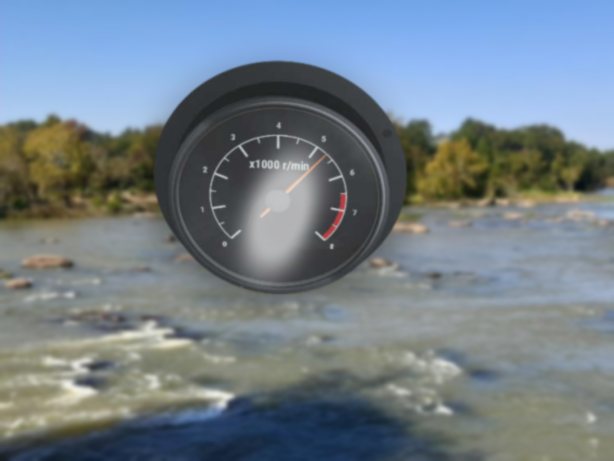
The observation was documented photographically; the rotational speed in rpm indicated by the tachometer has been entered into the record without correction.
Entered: 5250 rpm
